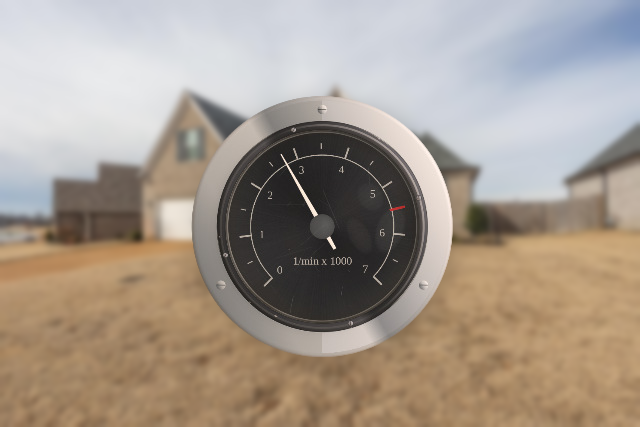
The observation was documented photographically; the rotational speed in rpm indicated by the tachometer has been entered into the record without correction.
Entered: 2750 rpm
